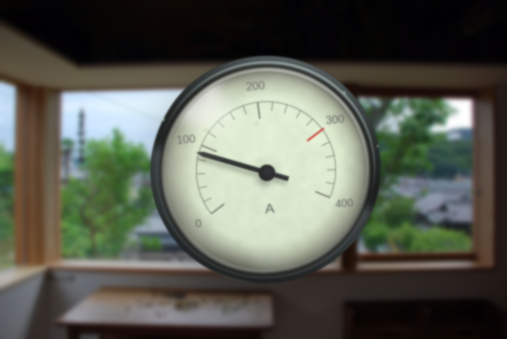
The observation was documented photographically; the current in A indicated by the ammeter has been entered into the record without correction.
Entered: 90 A
